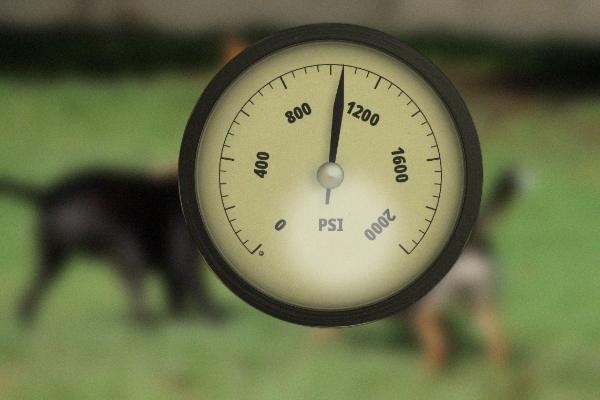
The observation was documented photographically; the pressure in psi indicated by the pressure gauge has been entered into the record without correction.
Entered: 1050 psi
